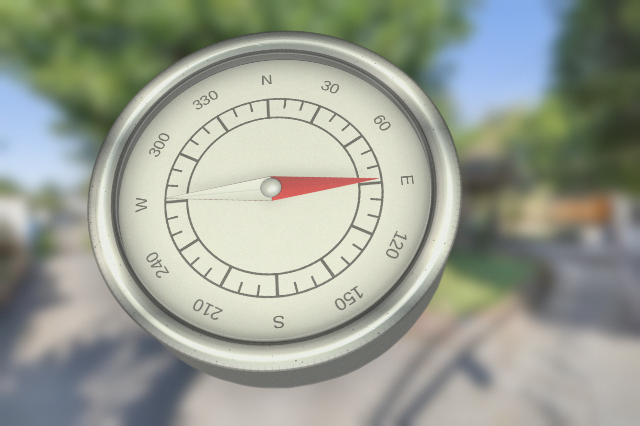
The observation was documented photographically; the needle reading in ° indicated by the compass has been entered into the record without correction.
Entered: 90 °
